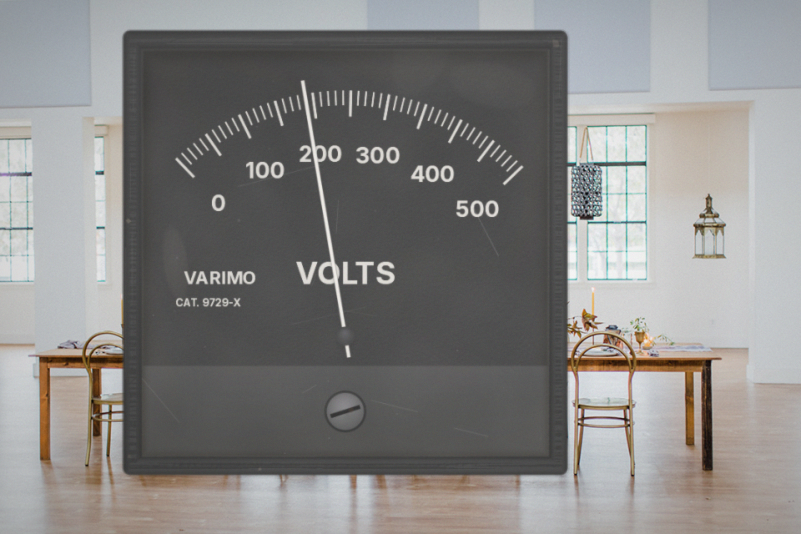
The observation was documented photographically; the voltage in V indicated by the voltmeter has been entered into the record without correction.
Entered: 190 V
